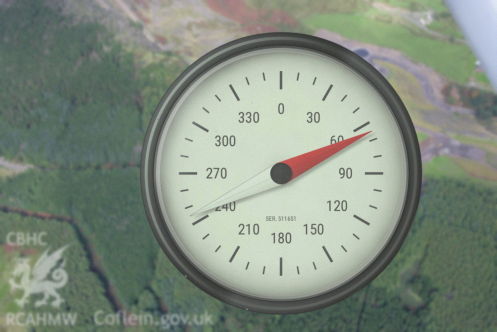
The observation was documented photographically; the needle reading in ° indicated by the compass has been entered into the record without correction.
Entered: 65 °
